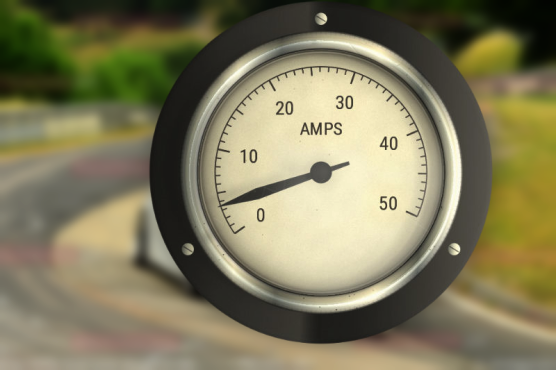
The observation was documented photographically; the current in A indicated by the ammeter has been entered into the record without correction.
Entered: 3.5 A
